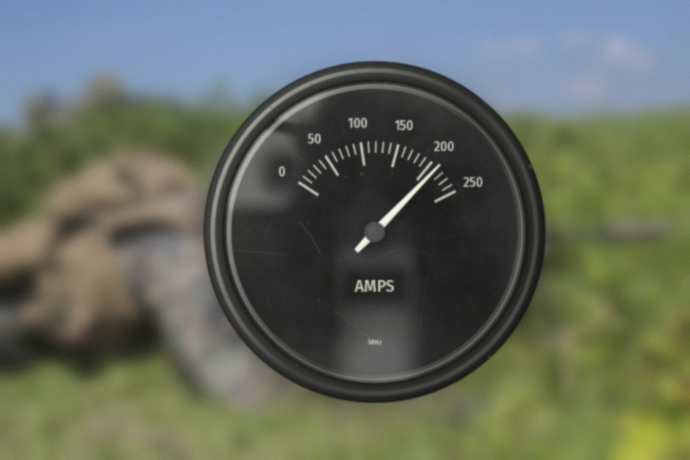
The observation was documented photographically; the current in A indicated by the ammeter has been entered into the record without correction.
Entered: 210 A
